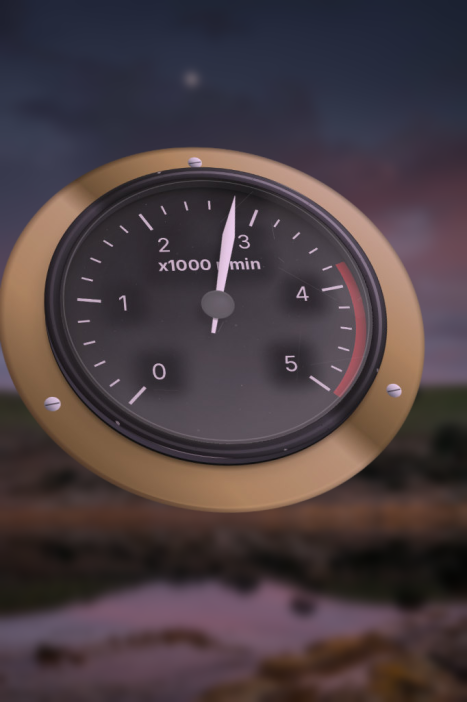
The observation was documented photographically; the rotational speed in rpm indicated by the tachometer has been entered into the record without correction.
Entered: 2800 rpm
